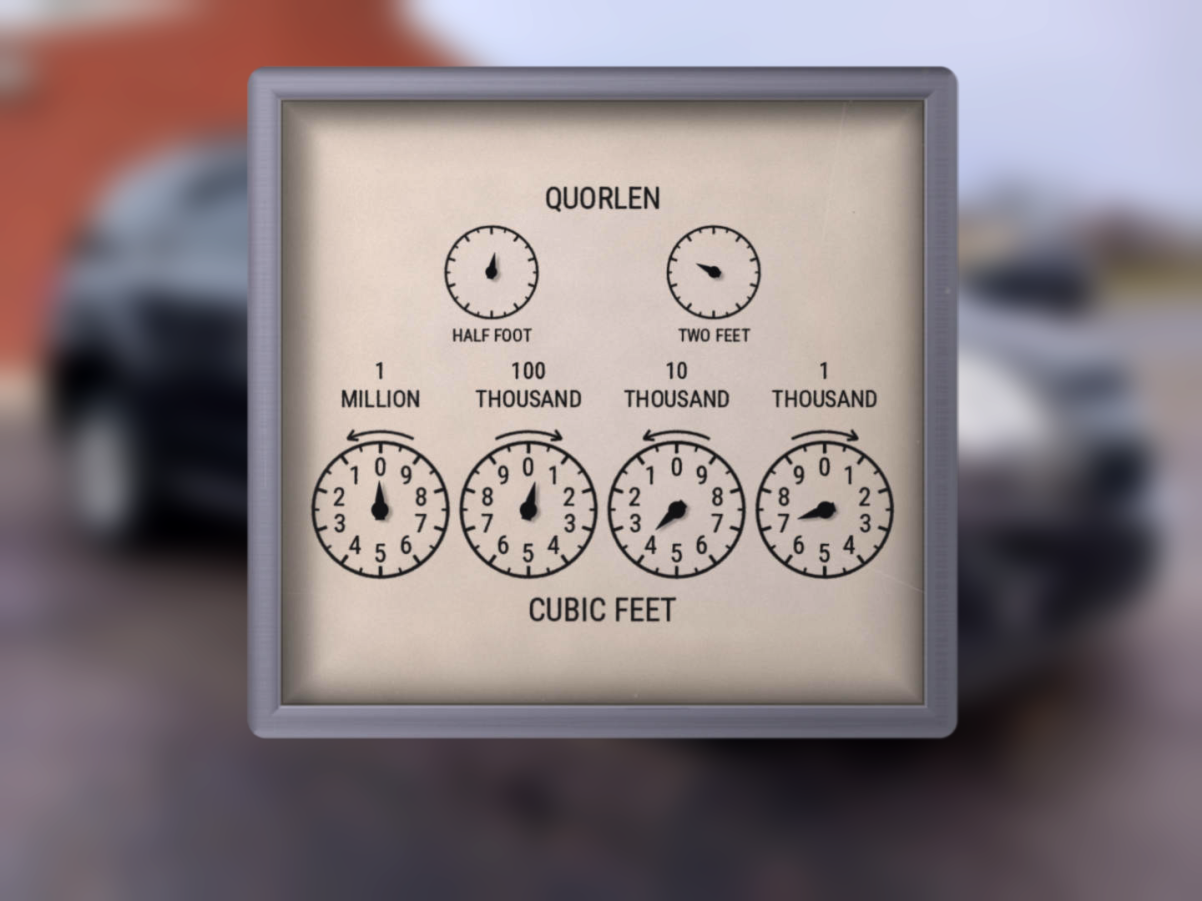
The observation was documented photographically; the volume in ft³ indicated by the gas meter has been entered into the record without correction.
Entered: 3700 ft³
